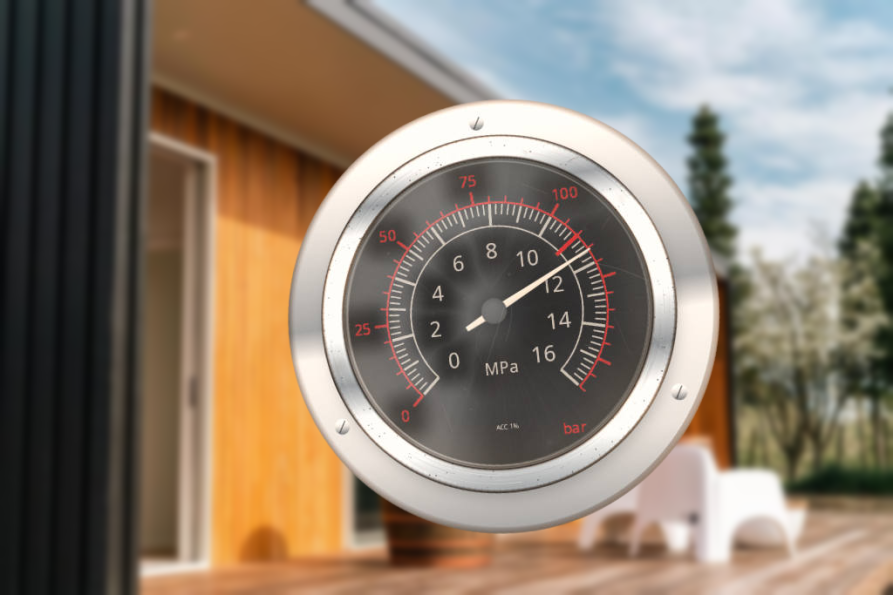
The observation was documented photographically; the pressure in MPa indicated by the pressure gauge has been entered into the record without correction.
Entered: 11.6 MPa
